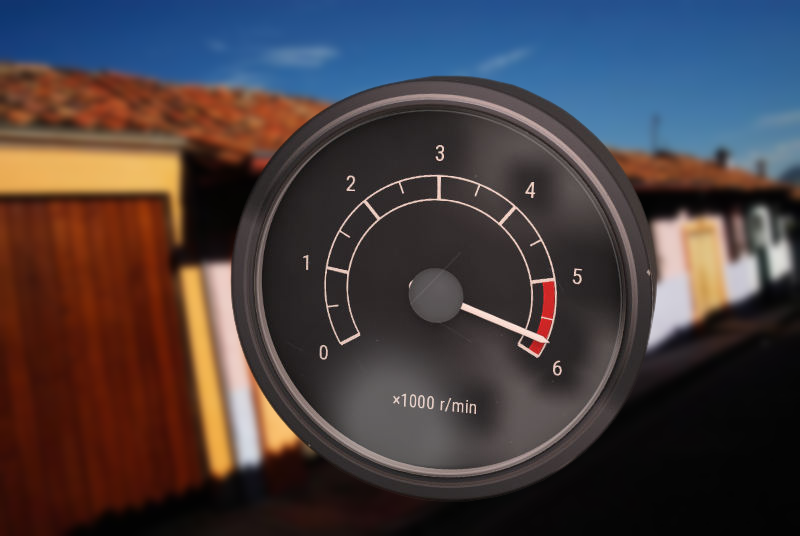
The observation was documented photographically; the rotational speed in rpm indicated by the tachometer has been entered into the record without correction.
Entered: 5750 rpm
